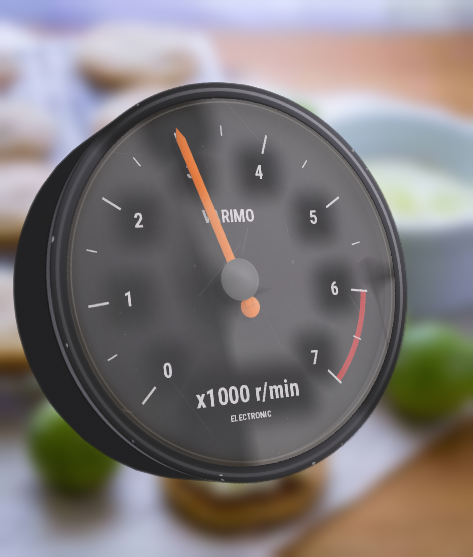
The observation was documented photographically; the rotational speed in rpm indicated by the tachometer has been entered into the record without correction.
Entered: 3000 rpm
